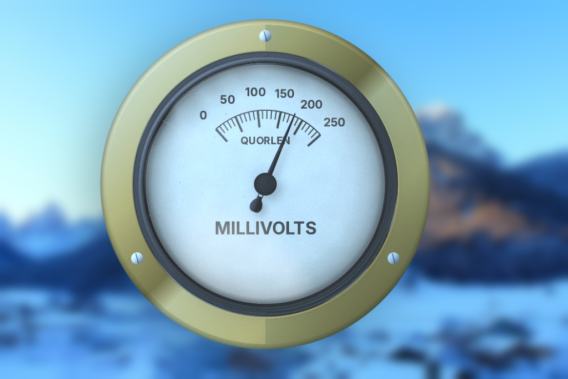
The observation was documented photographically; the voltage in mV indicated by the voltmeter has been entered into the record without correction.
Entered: 180 mV
